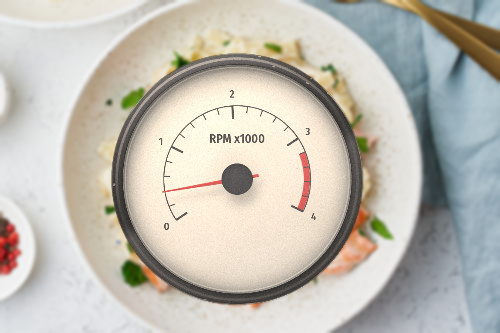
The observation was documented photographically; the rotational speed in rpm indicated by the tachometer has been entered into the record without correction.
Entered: 400 rpm
